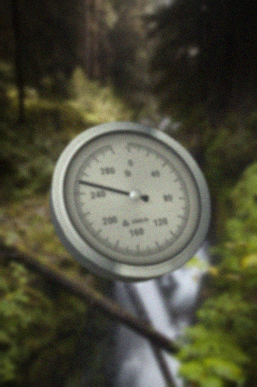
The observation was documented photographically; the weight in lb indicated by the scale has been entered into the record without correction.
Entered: 250 lb
